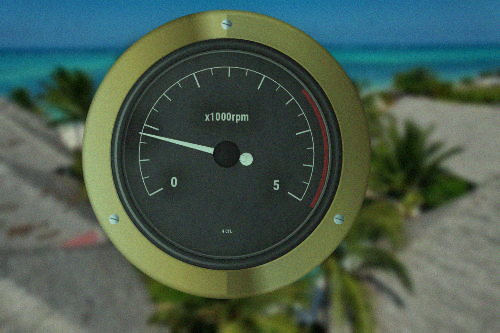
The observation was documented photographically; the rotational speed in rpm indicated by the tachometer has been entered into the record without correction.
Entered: 875 rpm
